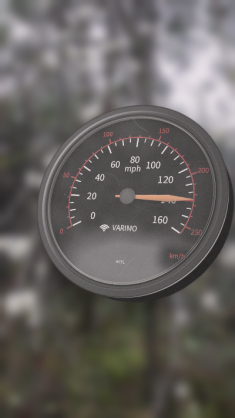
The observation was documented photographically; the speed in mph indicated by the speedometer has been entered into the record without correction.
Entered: 140 mph
